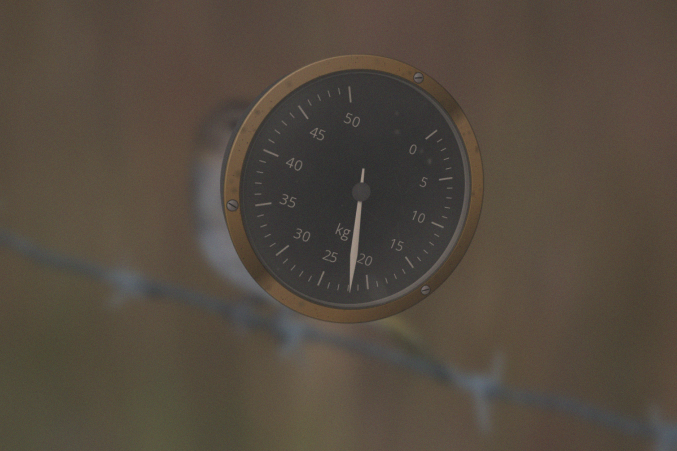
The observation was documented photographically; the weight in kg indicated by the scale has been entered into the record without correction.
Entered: 22 kg
